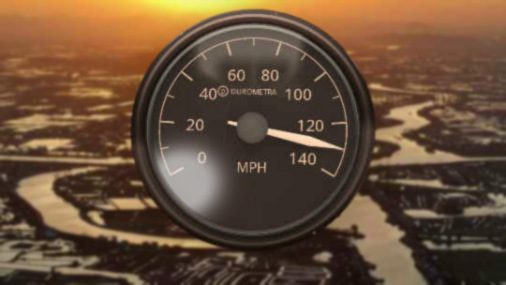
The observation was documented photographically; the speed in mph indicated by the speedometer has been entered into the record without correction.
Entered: 130 mph
